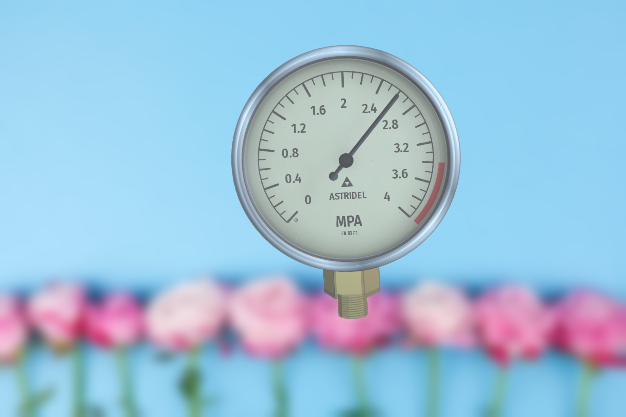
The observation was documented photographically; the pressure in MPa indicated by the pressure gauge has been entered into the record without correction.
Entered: 2.6 MPa
